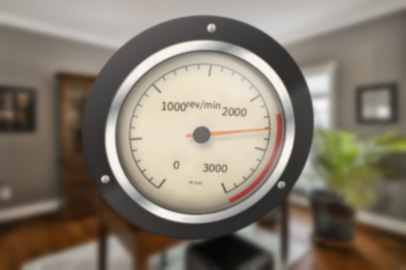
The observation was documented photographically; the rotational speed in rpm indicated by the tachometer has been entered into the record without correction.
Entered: 2300 rpm
